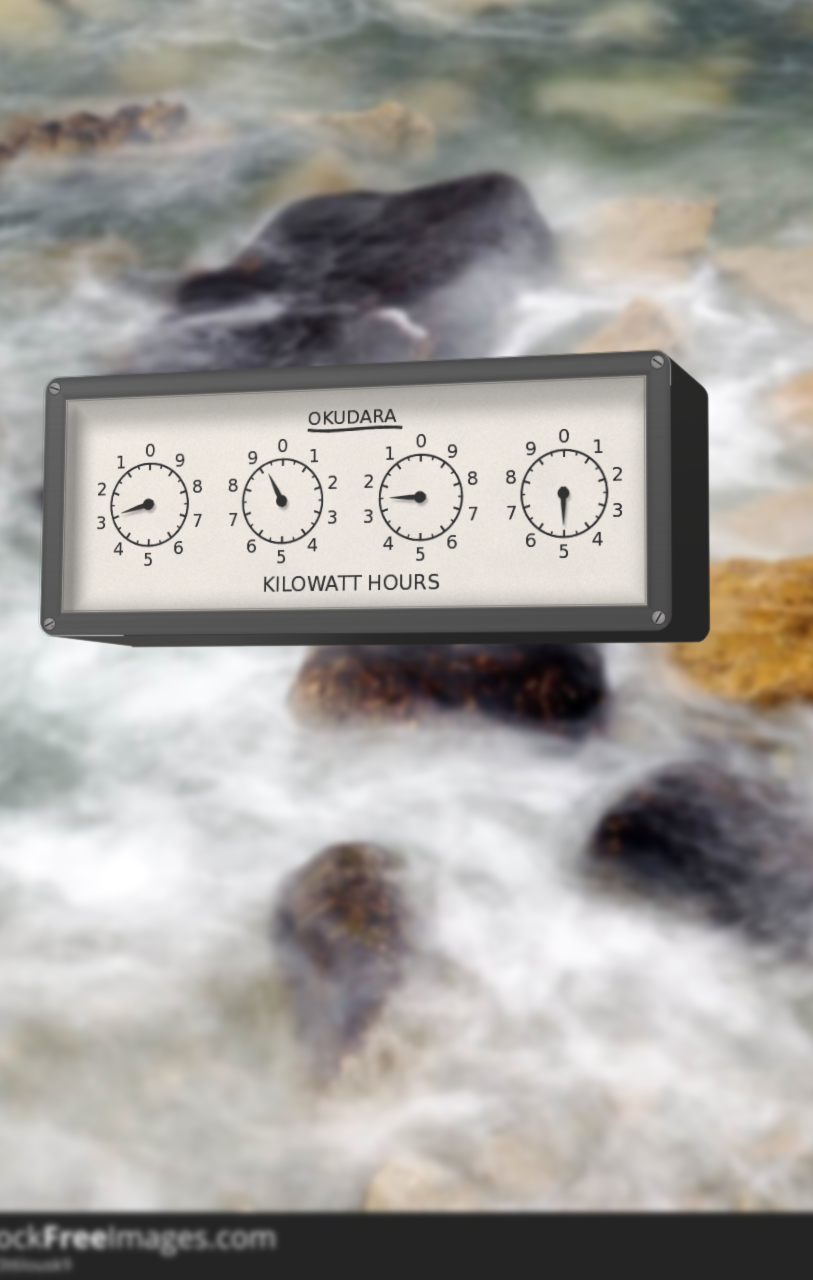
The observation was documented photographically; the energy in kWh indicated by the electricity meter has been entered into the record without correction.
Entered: 2925 kWh
